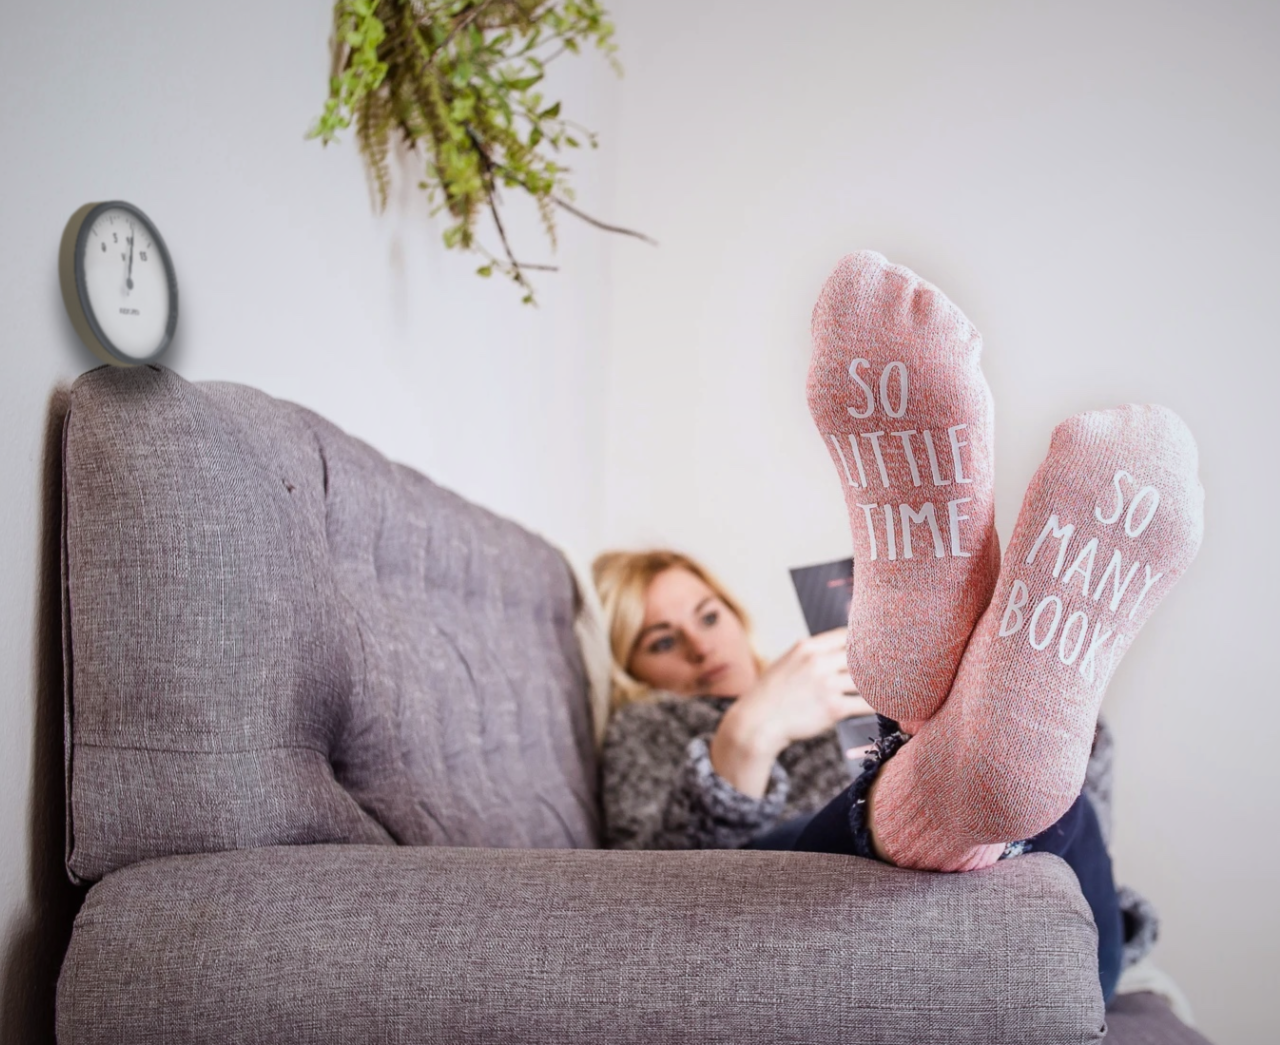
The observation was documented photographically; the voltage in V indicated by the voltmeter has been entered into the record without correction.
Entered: 10 V
